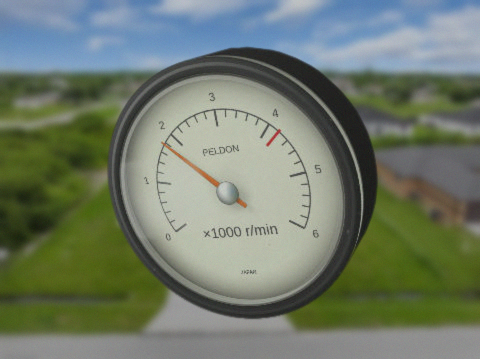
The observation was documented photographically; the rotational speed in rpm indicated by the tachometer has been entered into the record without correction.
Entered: 1800 rpm
